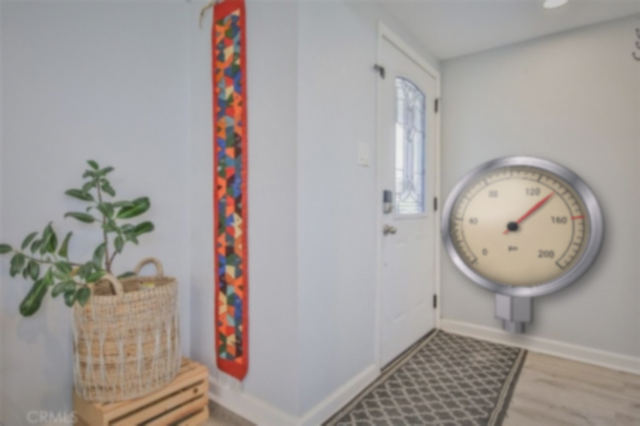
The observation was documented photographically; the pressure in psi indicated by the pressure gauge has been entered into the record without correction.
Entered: 135 psi
